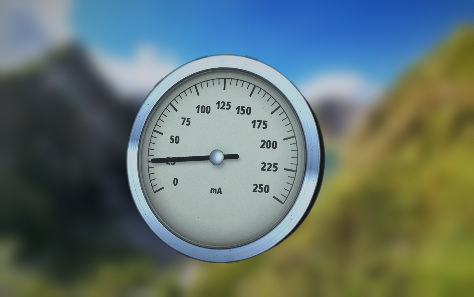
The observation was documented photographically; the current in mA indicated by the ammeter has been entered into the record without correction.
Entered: 25 mA
